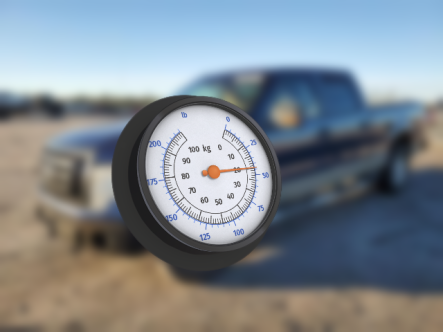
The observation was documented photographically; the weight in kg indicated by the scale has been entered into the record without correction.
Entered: 20 kg
